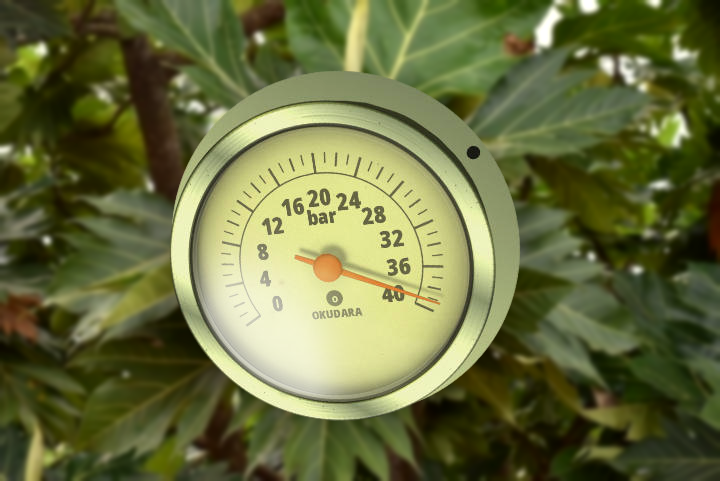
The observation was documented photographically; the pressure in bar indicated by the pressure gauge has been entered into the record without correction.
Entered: 39 bar
